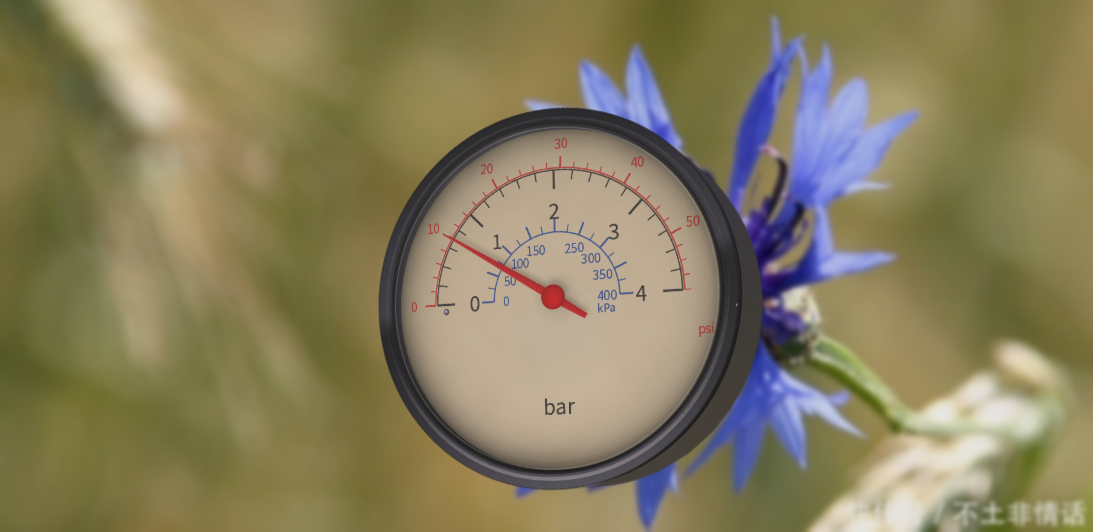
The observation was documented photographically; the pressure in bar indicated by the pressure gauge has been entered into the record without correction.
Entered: 0.7 bar
